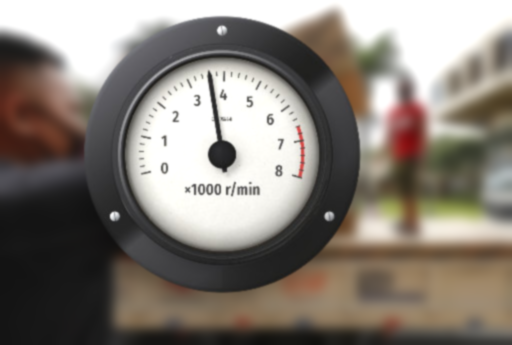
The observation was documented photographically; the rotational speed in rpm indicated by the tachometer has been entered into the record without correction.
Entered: 3600 rpm
